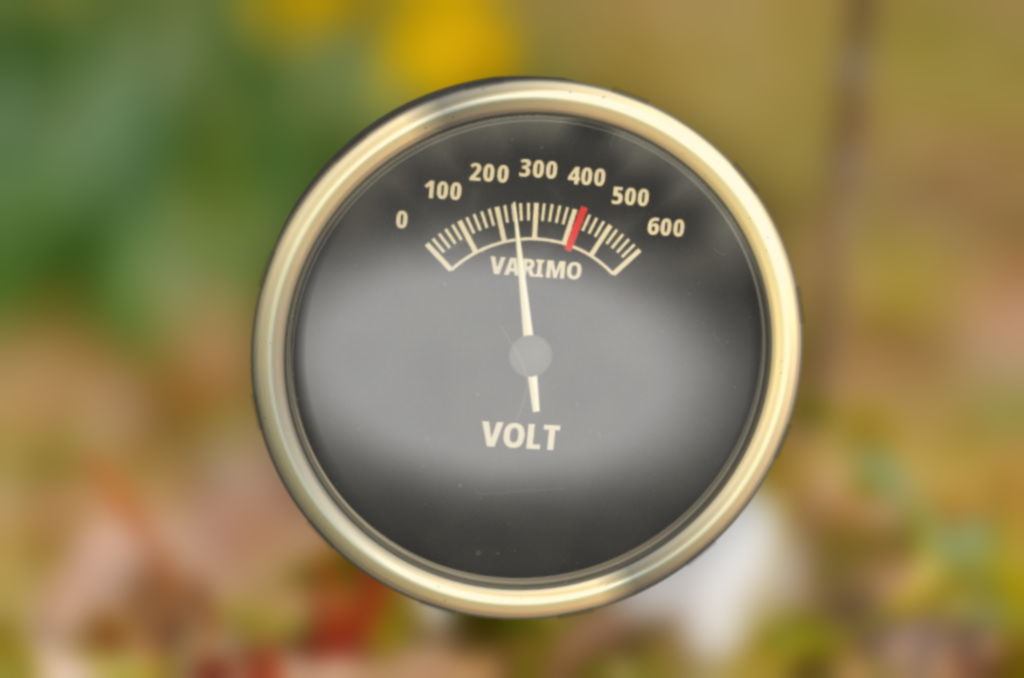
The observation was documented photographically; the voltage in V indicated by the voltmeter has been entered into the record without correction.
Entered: 240 V
